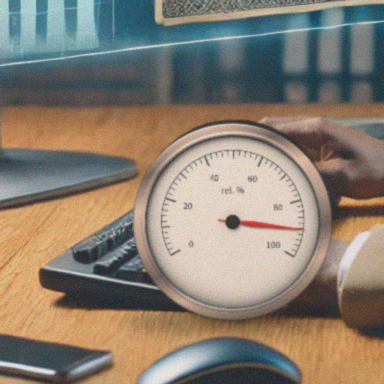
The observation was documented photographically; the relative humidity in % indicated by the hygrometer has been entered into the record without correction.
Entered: 90 %
